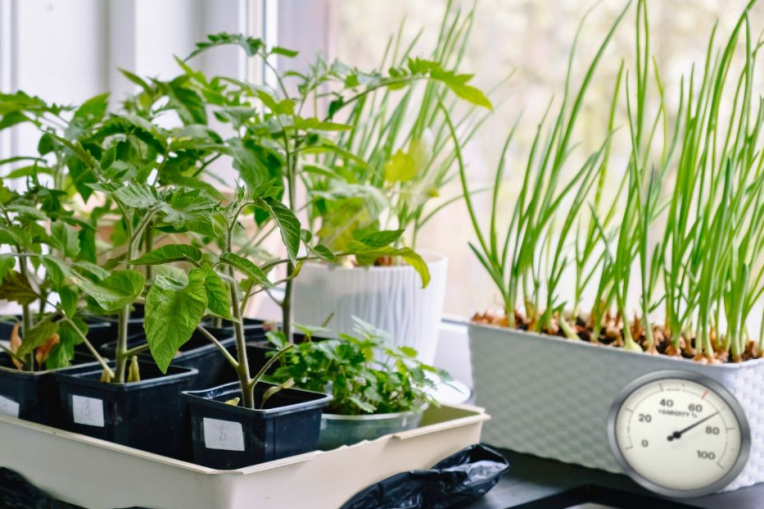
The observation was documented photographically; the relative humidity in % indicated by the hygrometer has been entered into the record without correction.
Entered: 70 %
